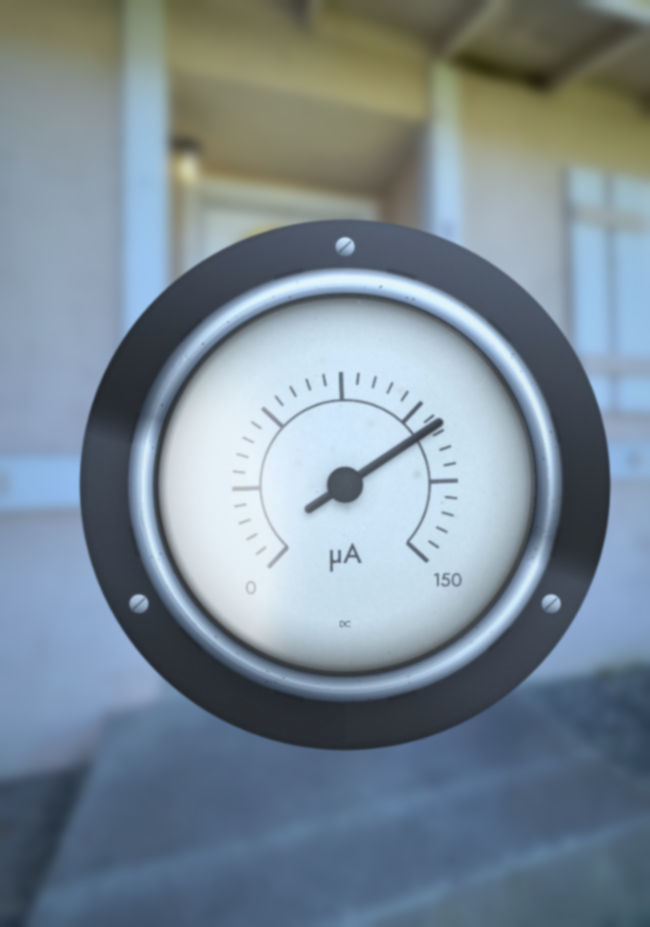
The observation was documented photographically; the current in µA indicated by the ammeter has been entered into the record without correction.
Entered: 107.5 µA
